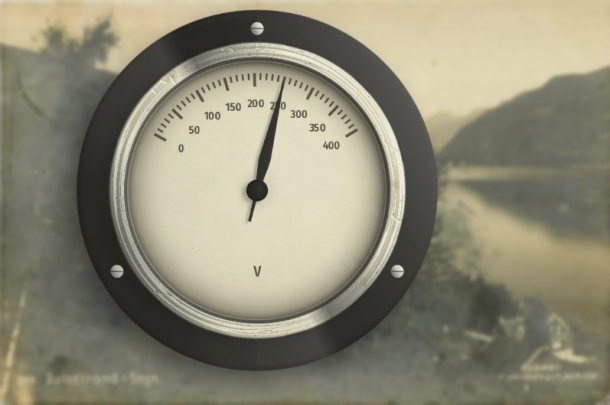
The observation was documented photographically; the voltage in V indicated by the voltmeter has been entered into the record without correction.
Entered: 250 V
